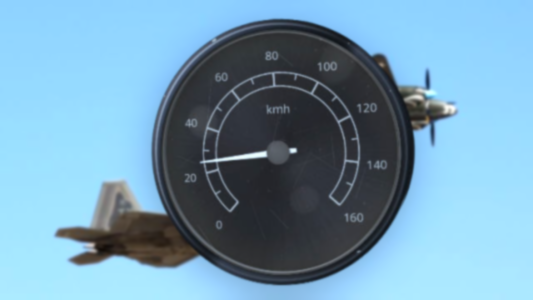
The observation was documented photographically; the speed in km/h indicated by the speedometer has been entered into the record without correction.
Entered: 25 km/h
